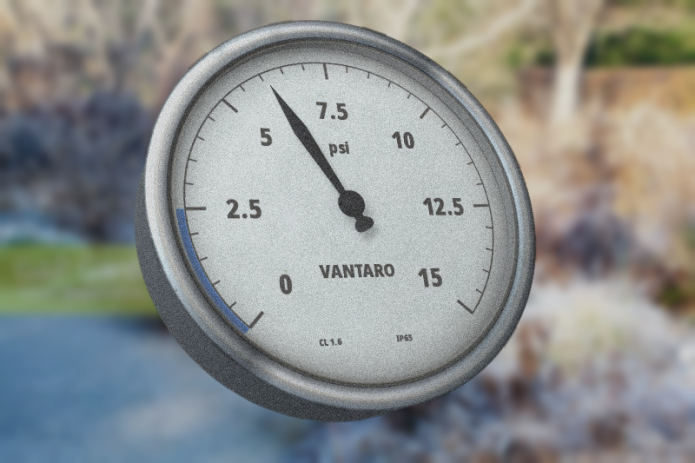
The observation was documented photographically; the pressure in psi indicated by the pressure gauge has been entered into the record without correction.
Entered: 6 psi
